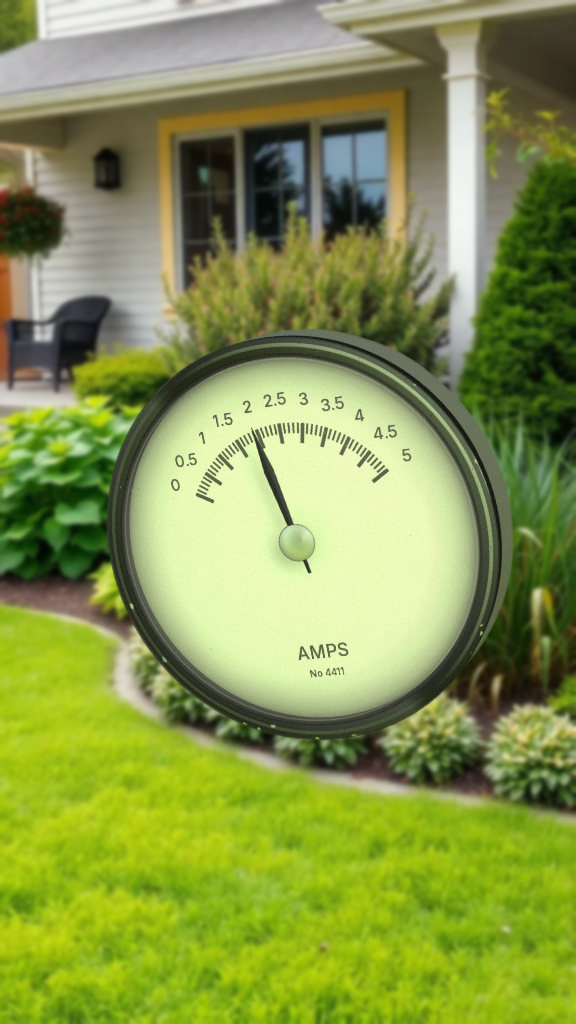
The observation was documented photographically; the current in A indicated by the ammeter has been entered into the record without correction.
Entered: 2 A
